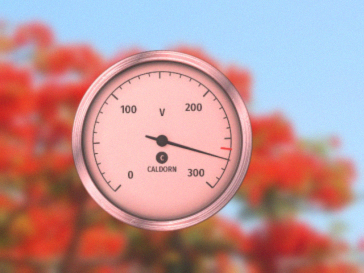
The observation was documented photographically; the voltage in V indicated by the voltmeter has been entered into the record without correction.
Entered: 270 V
